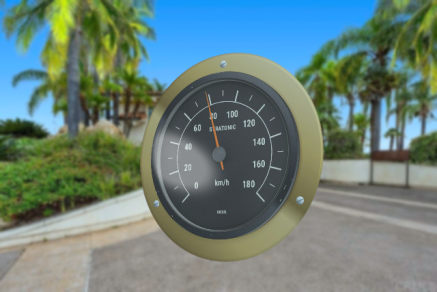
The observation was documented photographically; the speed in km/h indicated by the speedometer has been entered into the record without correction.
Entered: 80 km/h
